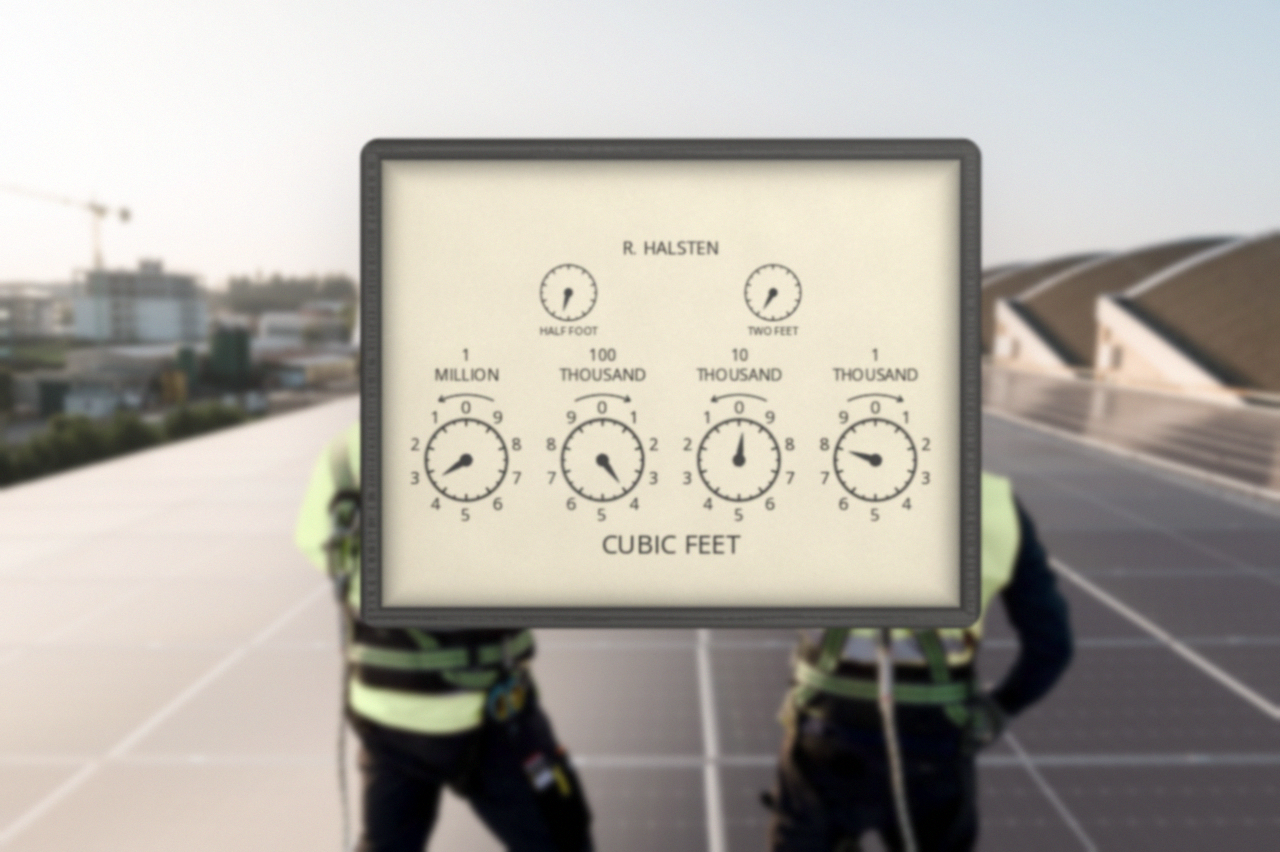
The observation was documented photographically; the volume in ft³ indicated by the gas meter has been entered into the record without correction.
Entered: 339800 ft³
